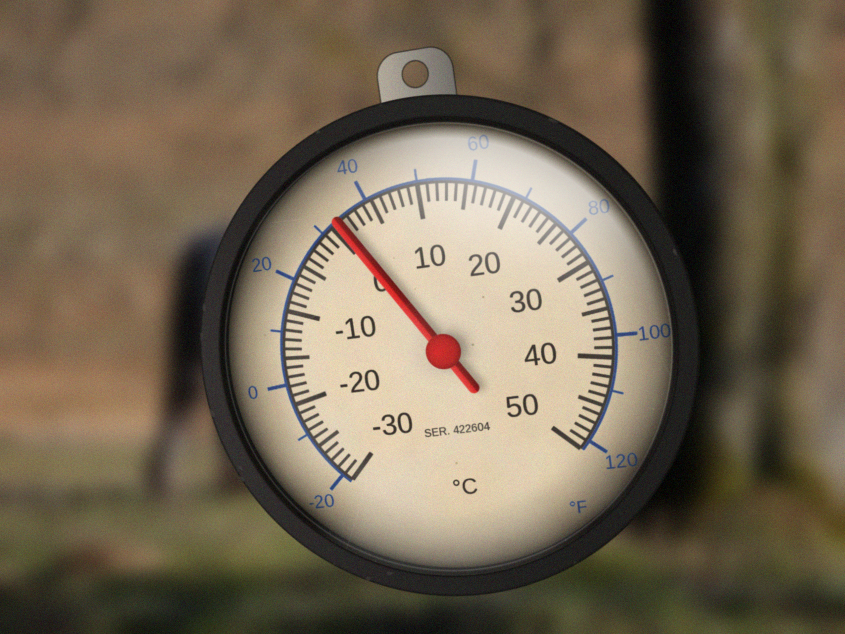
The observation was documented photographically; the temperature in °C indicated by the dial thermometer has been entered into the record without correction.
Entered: 1 °C
